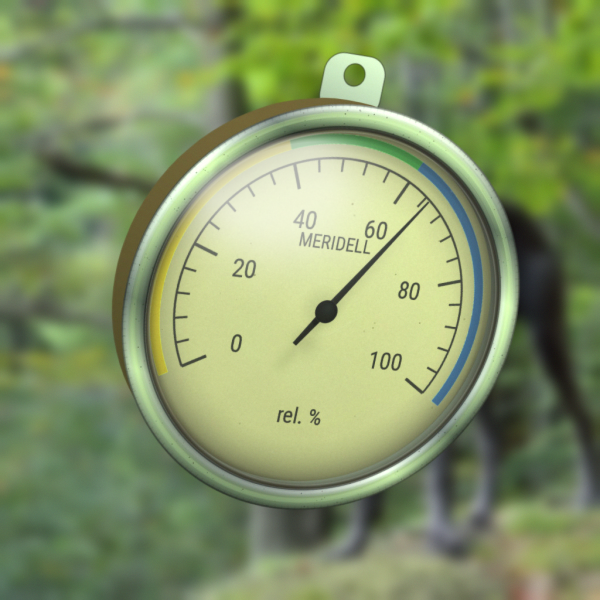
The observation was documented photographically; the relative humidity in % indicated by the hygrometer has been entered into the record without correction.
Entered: 64 %
